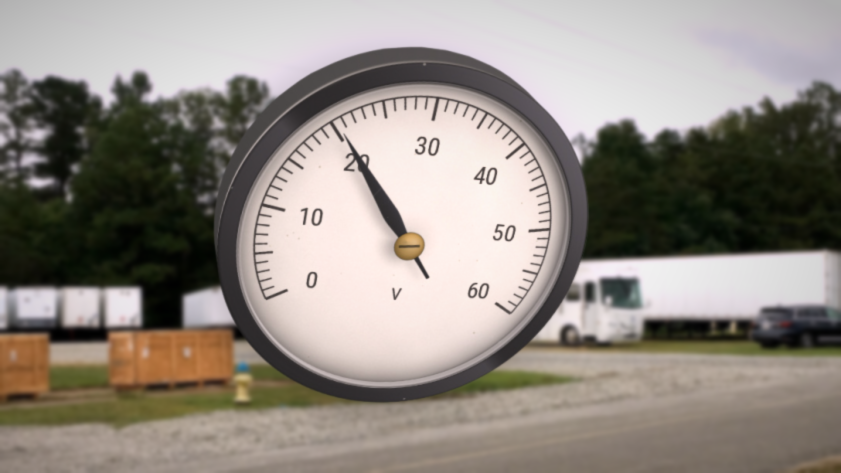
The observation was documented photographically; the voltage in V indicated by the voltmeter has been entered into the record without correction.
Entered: 20.5 V
